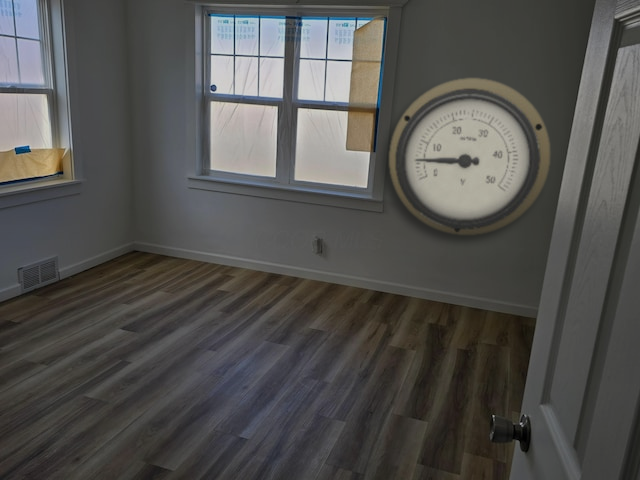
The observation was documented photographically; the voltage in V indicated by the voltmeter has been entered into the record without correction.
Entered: 5 V
